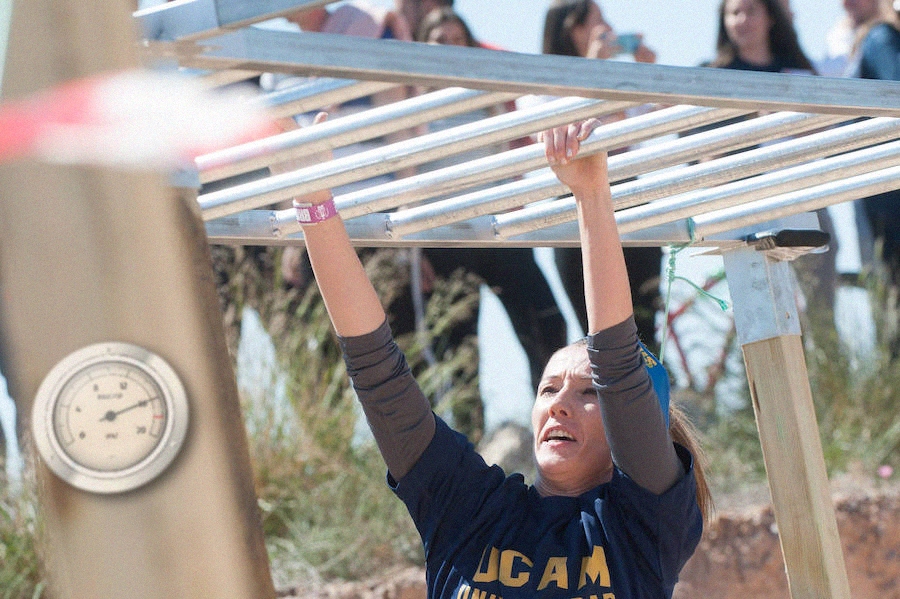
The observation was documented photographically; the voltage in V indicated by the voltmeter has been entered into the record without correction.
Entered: 16 V
